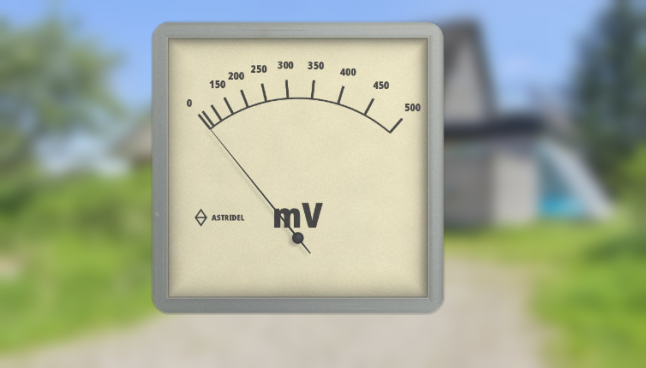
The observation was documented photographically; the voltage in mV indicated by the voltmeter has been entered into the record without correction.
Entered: 0 mV
